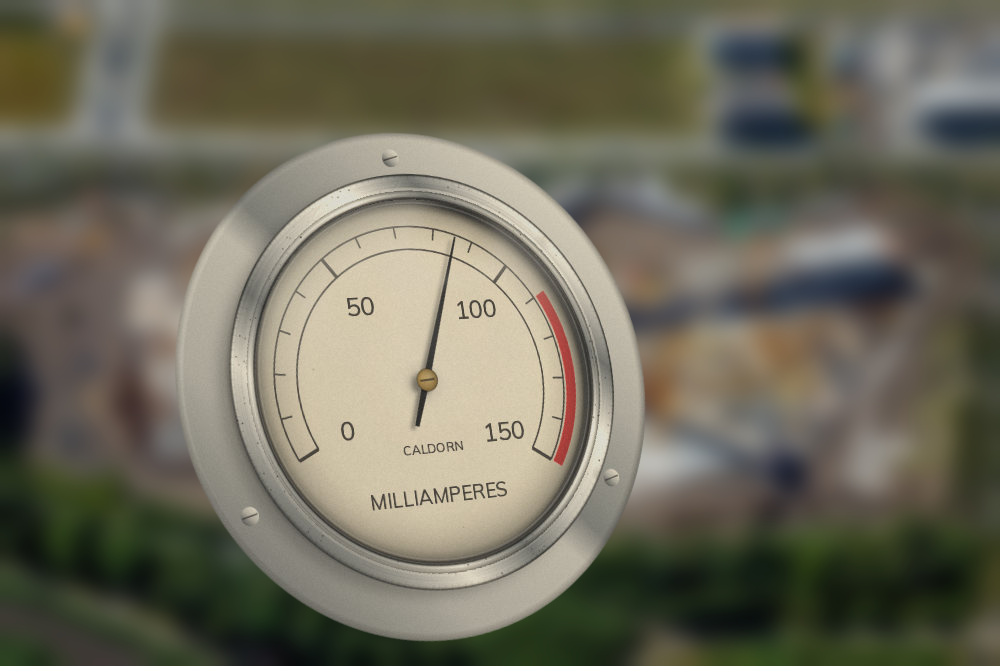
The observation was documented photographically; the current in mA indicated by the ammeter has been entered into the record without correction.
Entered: 85 mA
